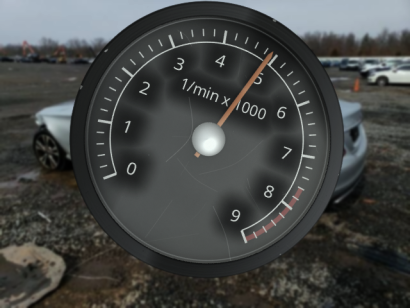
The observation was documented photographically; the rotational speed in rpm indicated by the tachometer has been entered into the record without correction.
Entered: 4900 rpm
